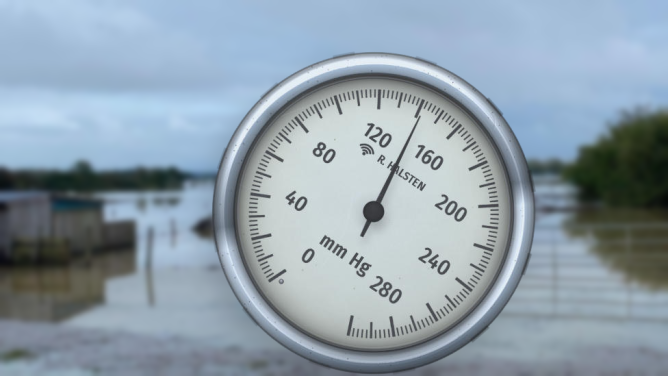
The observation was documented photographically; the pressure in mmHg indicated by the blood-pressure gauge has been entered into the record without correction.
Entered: 142 mmHg
